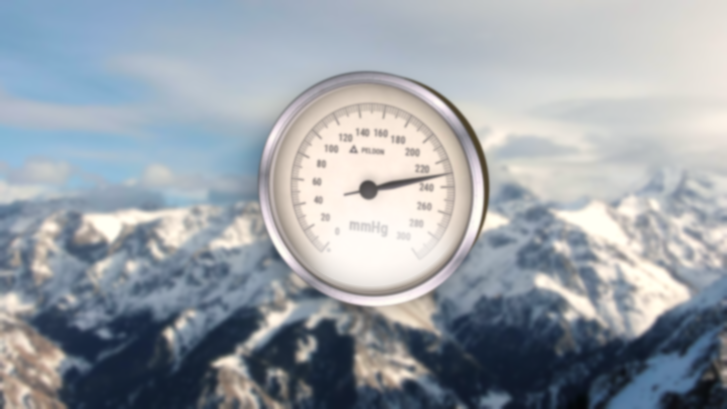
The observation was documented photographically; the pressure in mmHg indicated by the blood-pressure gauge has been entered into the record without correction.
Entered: 230 mmHg
